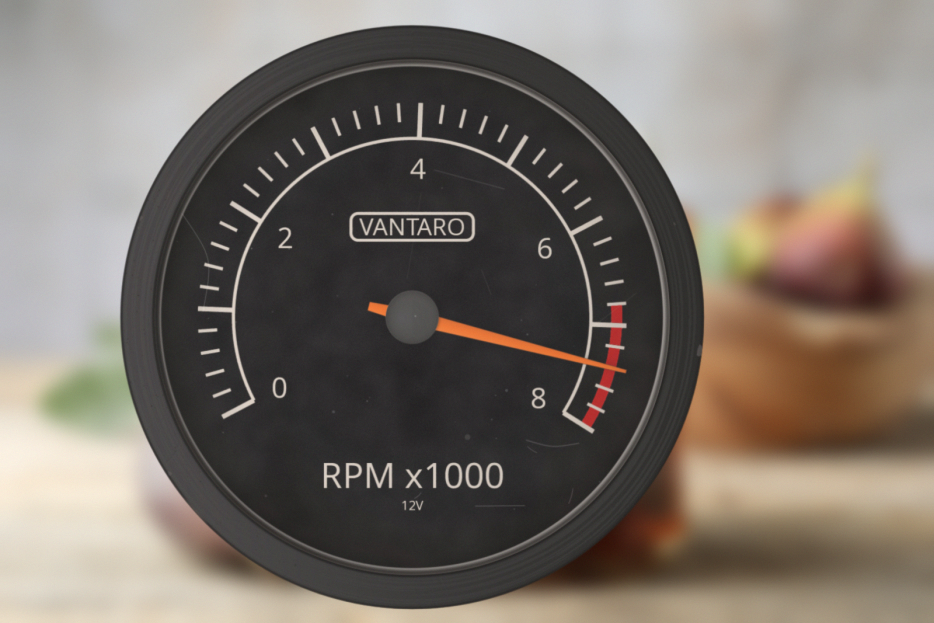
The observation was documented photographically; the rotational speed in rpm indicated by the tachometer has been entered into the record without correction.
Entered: 7400 rpm
